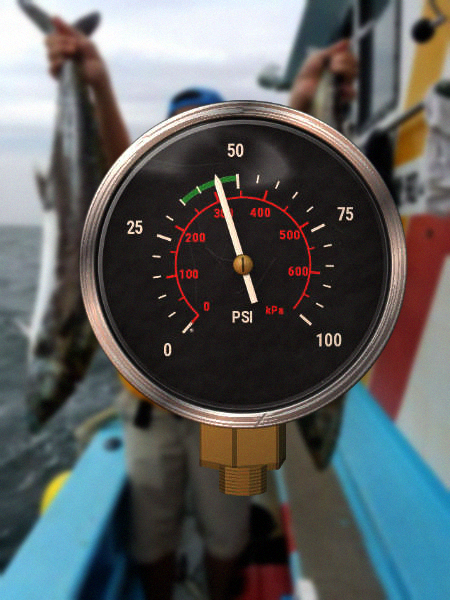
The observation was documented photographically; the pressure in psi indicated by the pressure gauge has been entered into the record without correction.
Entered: 45 psi
